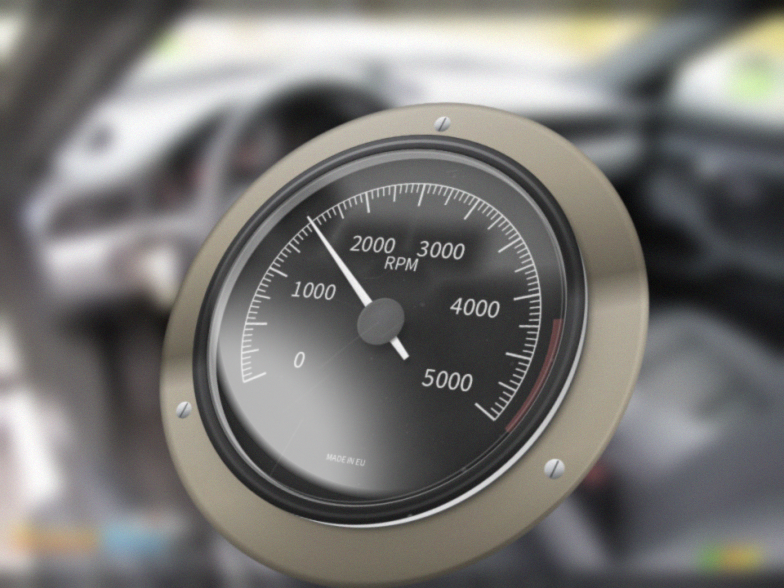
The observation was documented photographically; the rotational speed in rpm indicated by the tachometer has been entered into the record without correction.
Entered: 1500 rpm
